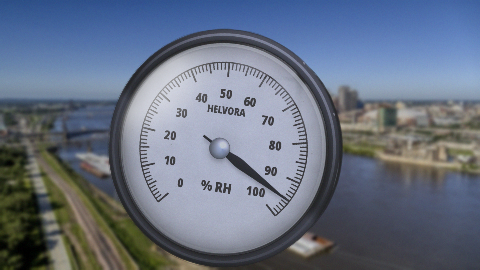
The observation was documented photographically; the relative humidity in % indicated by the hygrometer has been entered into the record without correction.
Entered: 95 %
